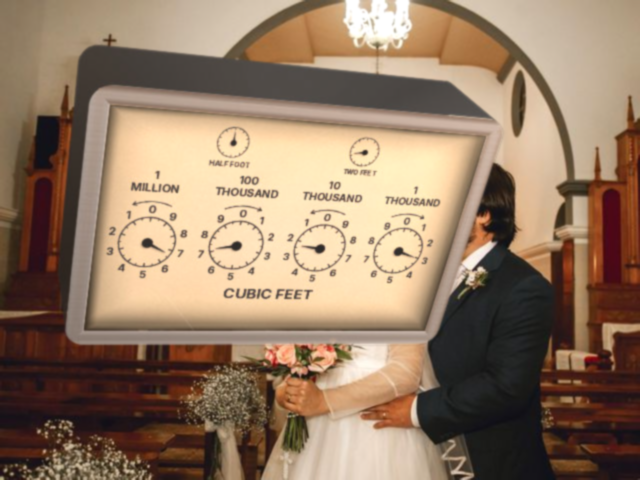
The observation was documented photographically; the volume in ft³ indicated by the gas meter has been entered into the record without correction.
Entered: 672300 ft³
